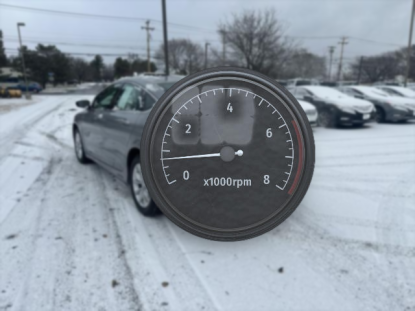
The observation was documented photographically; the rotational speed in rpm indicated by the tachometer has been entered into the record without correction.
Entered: 750 rpm
